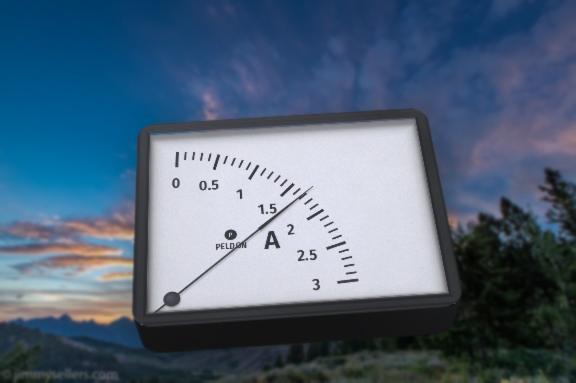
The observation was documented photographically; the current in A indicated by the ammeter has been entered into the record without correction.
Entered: 1.7 A
